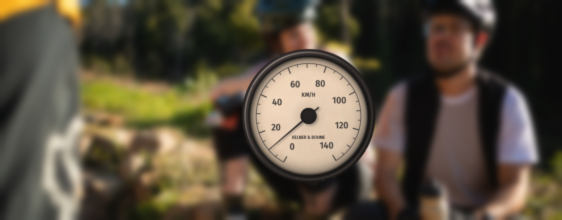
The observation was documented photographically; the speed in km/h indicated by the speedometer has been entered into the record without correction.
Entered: 10 km/h
